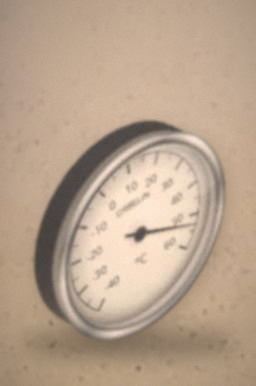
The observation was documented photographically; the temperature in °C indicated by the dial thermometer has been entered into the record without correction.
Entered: 52.5 °C
